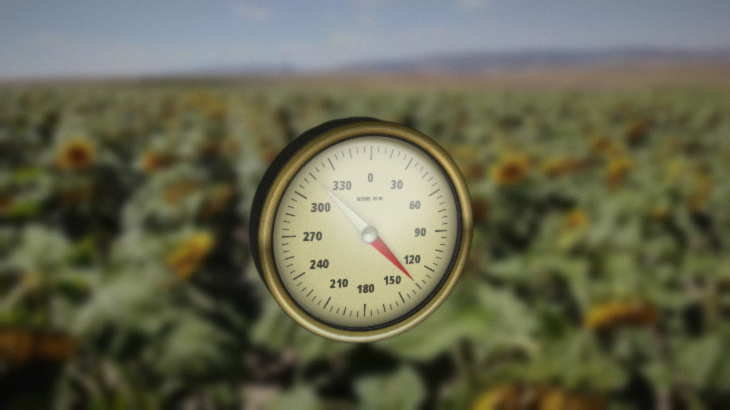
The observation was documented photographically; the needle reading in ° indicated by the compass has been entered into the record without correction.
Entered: 135 °
